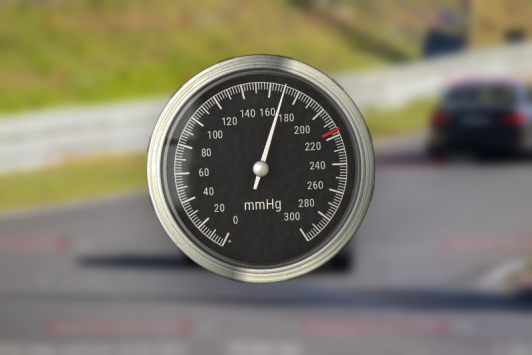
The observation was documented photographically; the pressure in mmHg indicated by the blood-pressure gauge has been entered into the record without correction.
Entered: 170 mmHg
